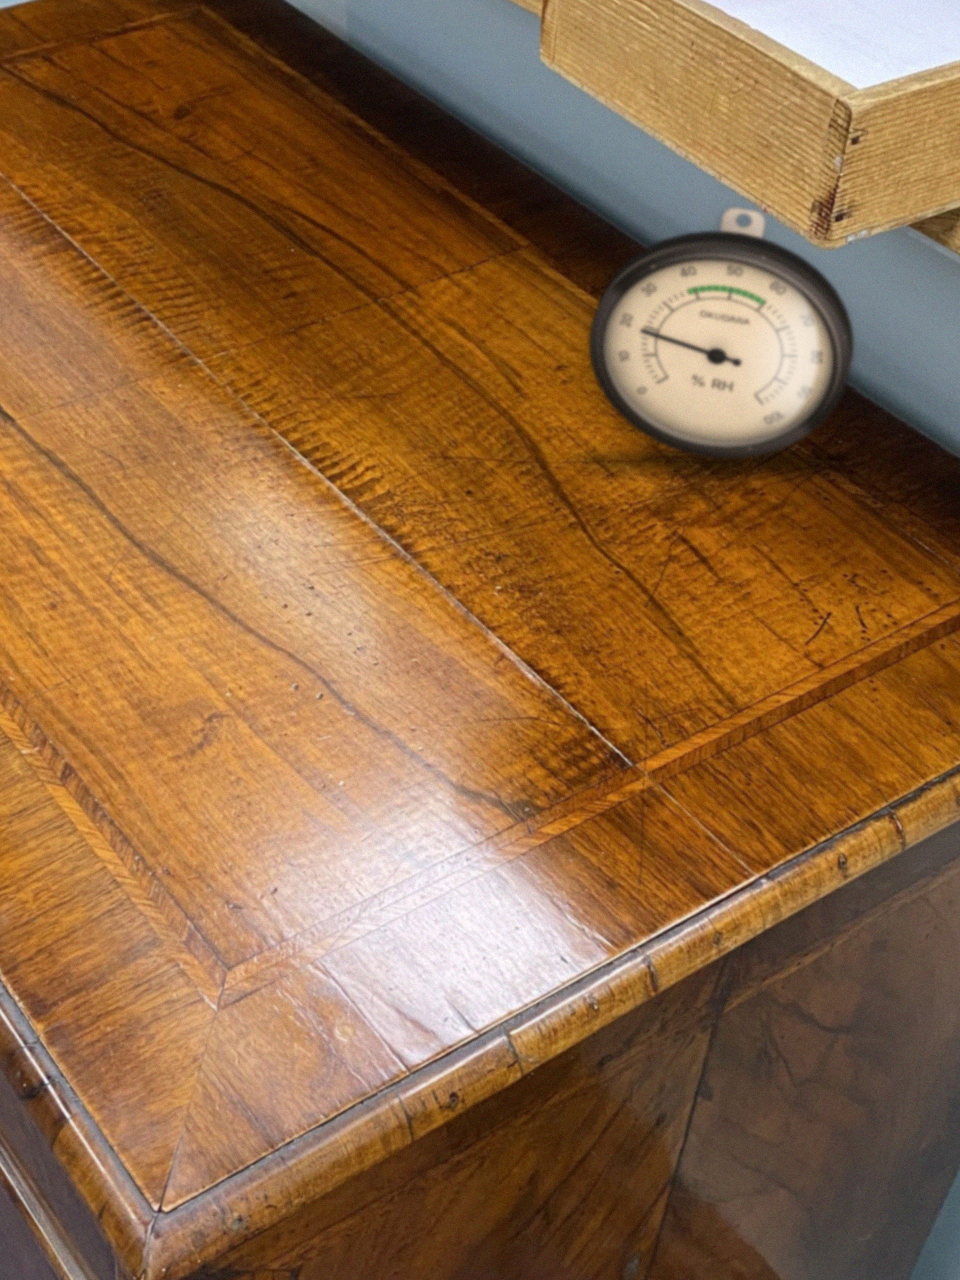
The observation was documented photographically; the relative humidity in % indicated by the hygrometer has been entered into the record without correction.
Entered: 20 %
